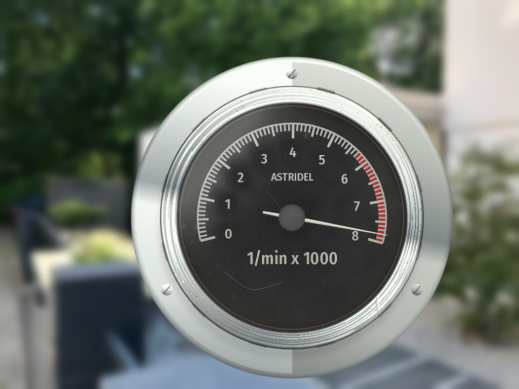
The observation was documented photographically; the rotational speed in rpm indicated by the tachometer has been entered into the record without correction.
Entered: 7800 rpm
